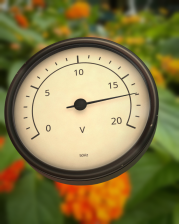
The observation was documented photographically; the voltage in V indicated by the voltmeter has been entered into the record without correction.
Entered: 17 V
